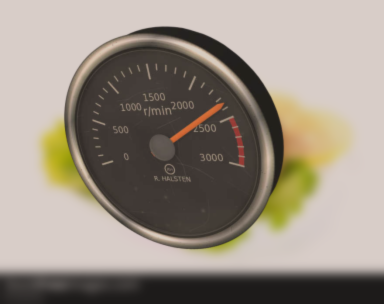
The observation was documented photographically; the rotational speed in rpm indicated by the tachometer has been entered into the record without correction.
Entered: 2350 rpm
